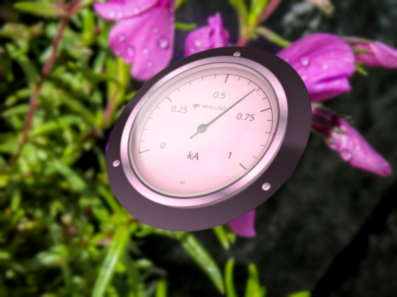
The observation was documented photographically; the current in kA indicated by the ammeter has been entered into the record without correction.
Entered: 0.65 kA
